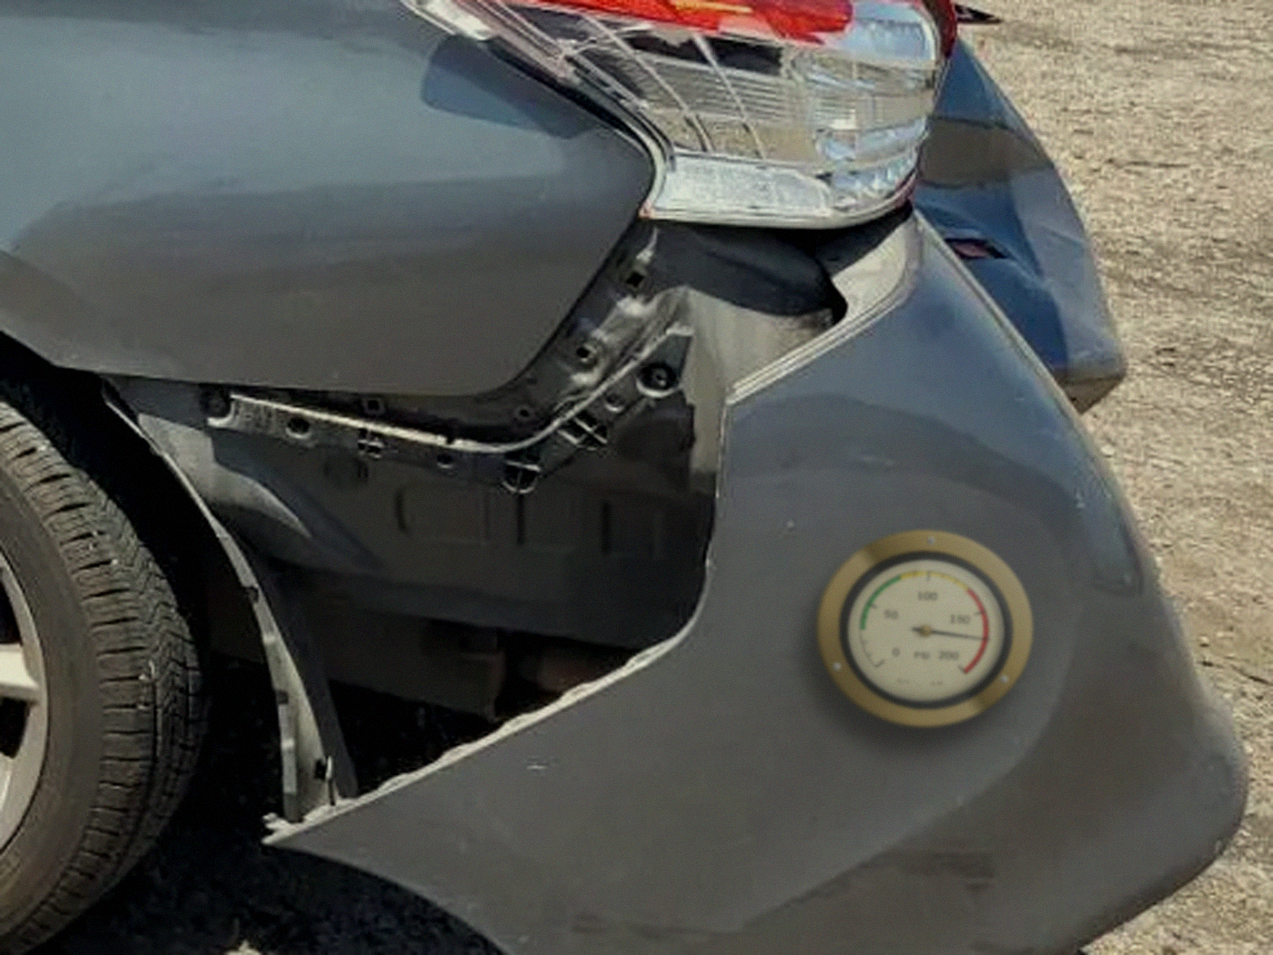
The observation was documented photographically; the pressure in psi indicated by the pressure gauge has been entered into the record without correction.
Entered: 170 psi
